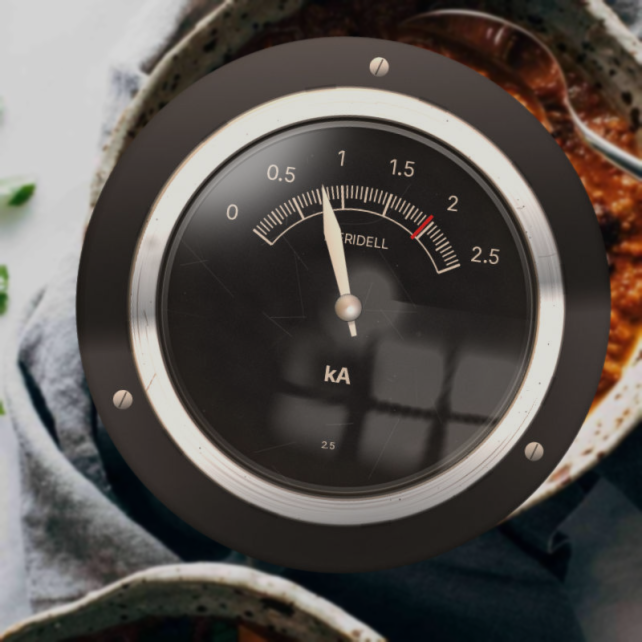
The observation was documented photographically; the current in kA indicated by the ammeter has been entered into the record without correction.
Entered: 0.8 kA
